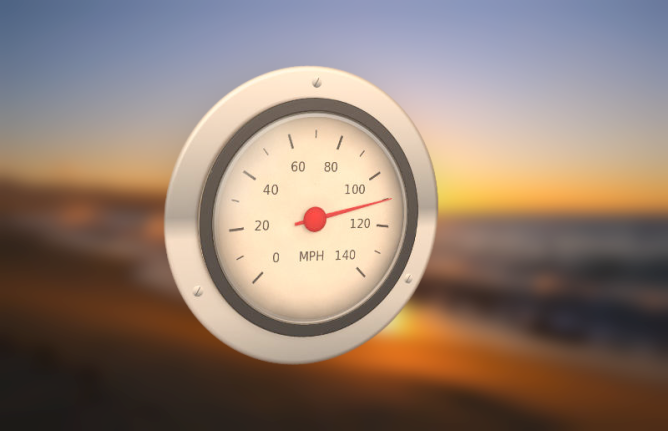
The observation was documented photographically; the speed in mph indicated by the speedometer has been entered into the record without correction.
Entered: 110 mph
